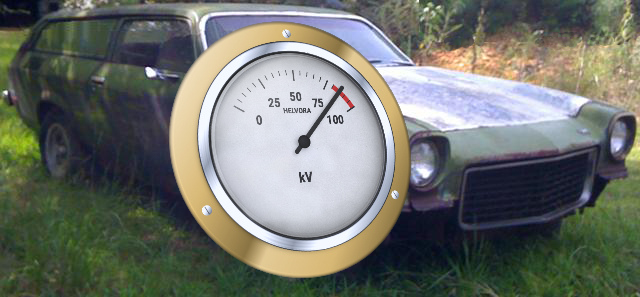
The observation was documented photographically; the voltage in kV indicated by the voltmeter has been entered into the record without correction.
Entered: 85 kV
